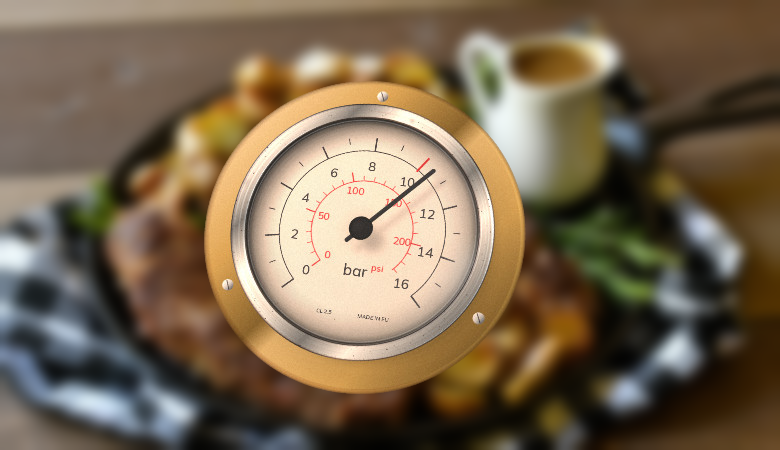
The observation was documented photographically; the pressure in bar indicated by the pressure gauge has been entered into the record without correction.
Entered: 10.5 bar
